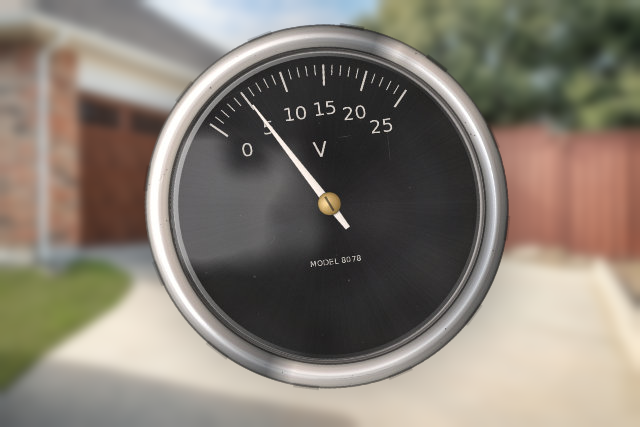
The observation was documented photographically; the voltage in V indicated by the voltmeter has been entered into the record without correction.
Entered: 5 V
